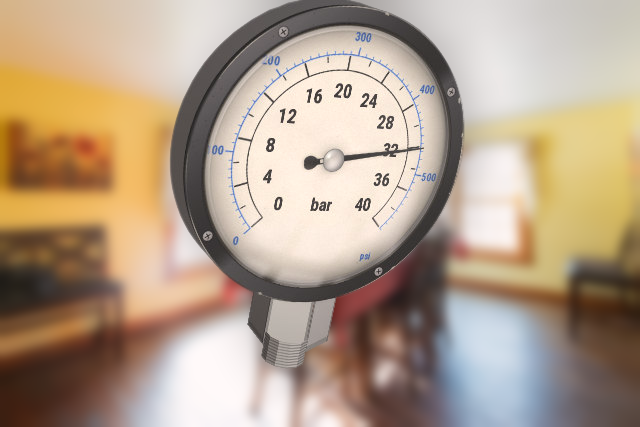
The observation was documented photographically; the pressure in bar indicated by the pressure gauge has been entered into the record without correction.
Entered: 32 bar
